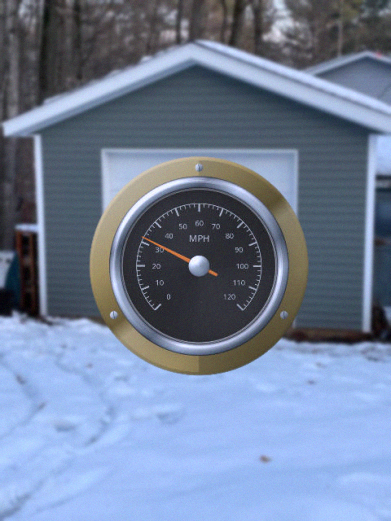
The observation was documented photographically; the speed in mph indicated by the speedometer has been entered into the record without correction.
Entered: 32 mph
